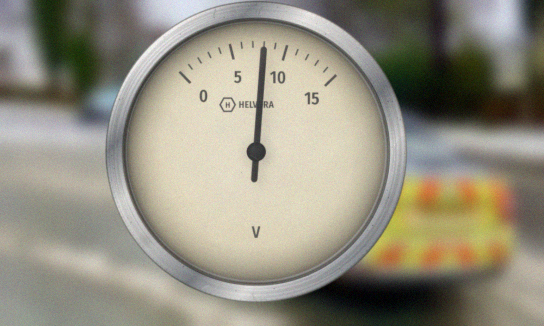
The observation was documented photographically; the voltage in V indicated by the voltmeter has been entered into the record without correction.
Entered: 8 V
